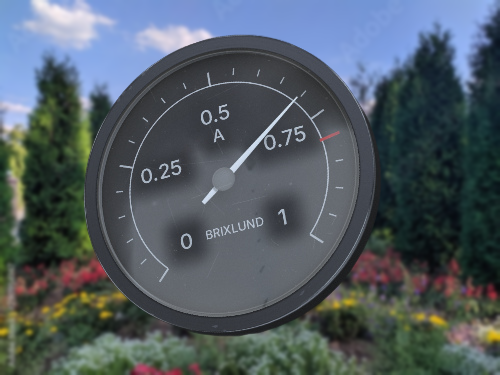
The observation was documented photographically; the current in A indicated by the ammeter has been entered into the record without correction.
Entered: 0.7 A
